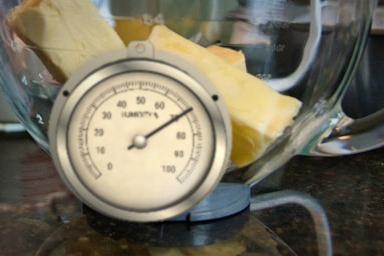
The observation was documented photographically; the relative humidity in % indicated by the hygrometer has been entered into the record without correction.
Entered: 70 %
